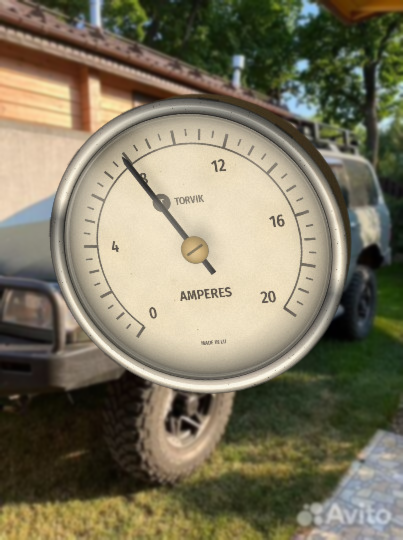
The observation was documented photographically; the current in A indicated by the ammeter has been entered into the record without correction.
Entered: 8 A
